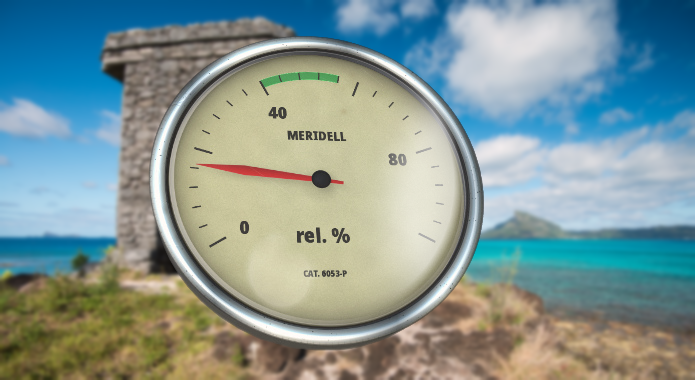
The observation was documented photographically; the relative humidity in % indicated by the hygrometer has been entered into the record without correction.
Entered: 16 %
